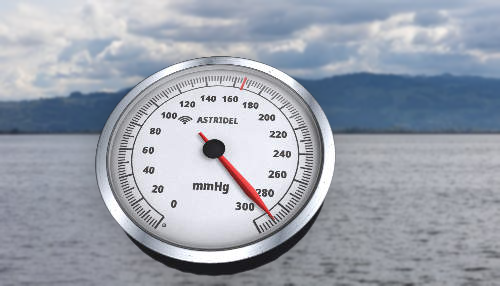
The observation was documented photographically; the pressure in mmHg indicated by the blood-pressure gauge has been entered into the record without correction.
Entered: 290 mmHg
